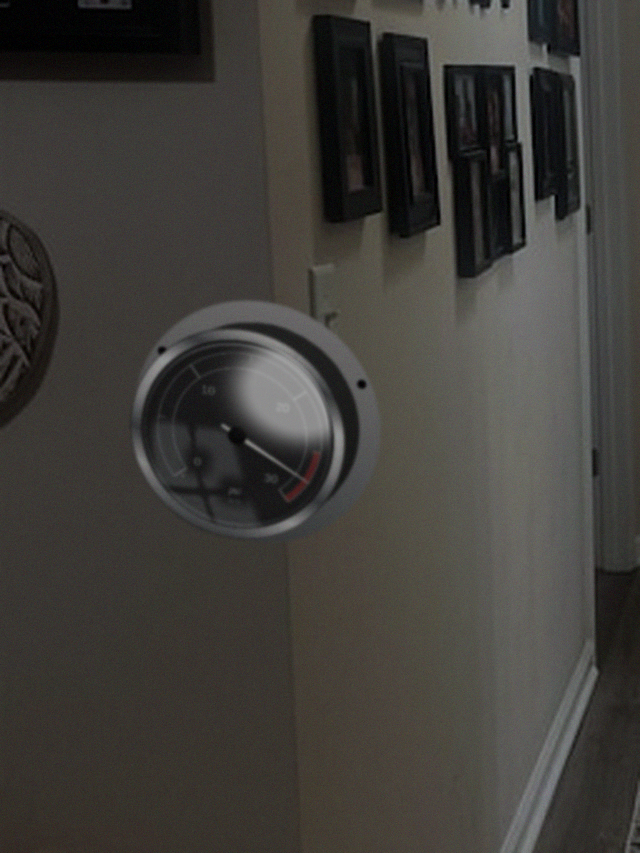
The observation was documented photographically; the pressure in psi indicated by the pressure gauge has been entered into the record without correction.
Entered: 27.5 psi
